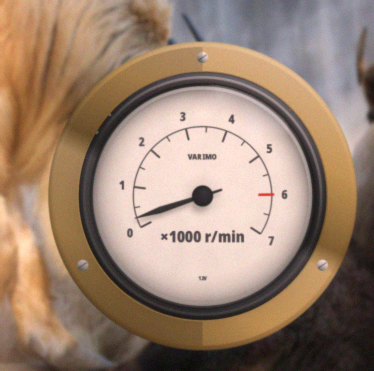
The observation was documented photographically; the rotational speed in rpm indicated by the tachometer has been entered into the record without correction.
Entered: 250 rpm
